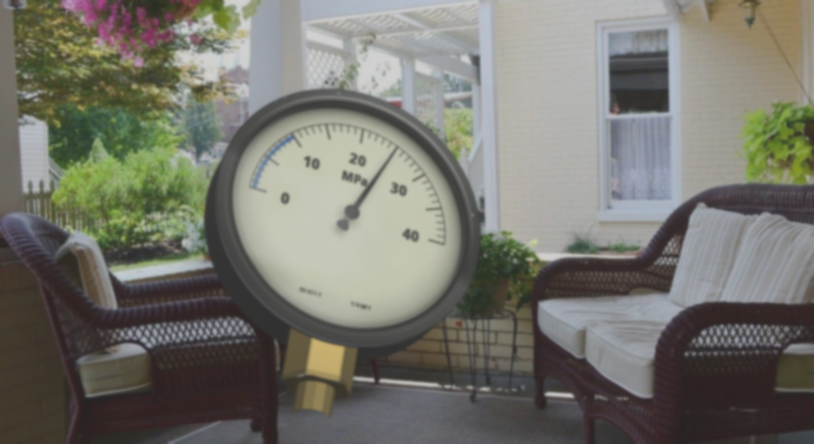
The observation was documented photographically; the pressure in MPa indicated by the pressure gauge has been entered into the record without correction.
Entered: 25 MPa
